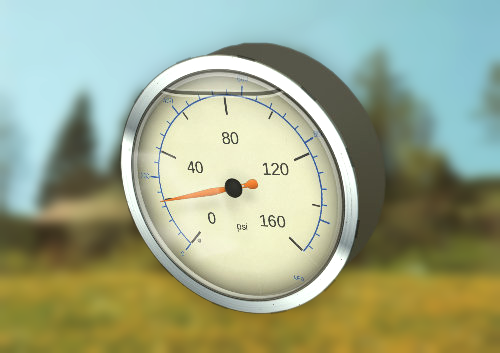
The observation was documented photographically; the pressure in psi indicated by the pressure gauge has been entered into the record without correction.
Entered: 20 psi
